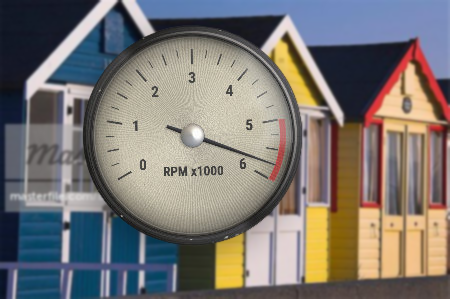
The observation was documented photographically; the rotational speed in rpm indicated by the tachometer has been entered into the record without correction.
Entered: 5750 rpm
